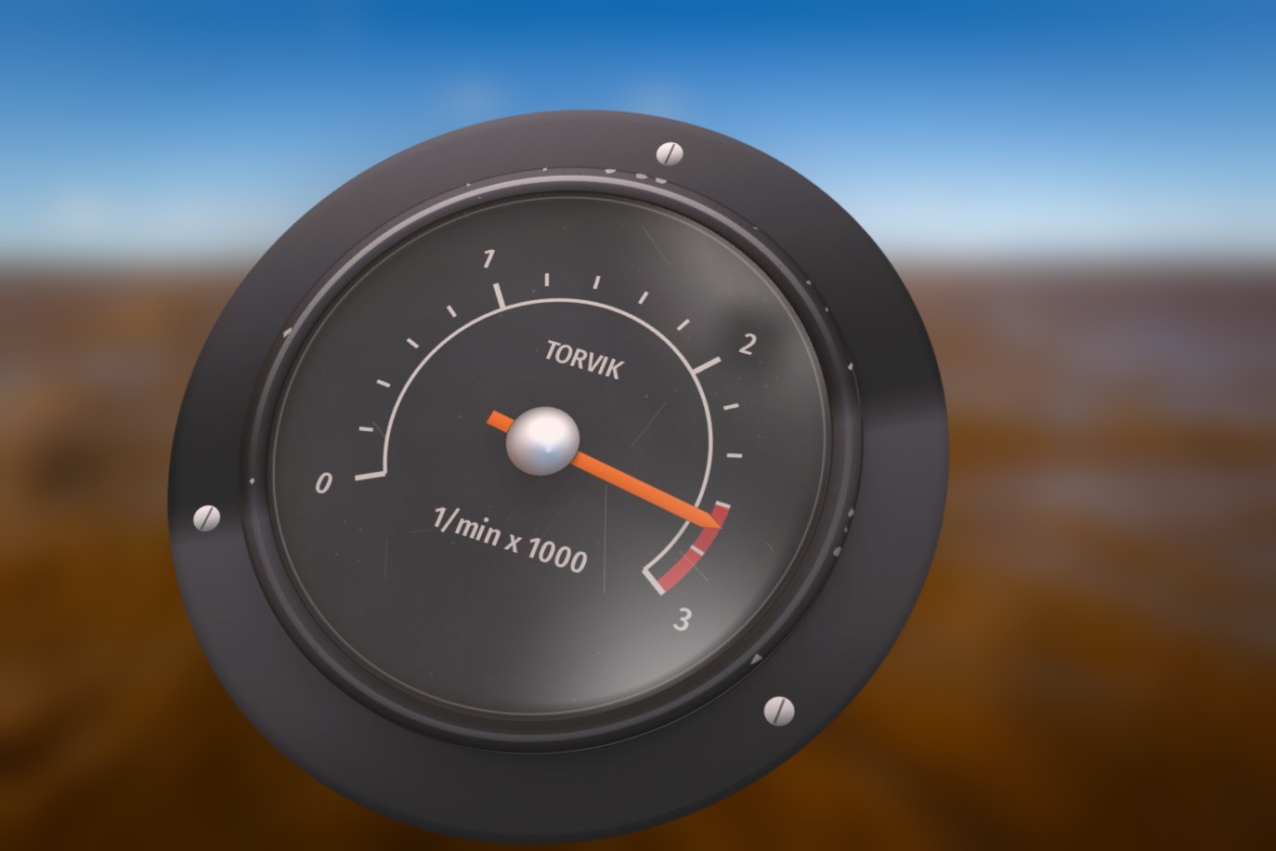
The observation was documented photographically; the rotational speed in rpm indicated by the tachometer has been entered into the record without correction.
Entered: 2700 rpm
